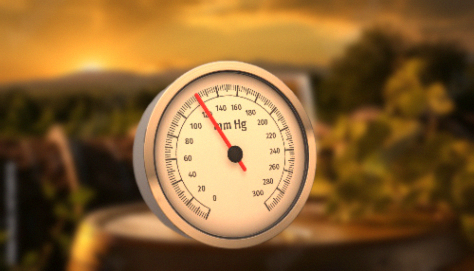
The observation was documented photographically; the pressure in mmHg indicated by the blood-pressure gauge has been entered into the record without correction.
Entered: 120 mmHg
